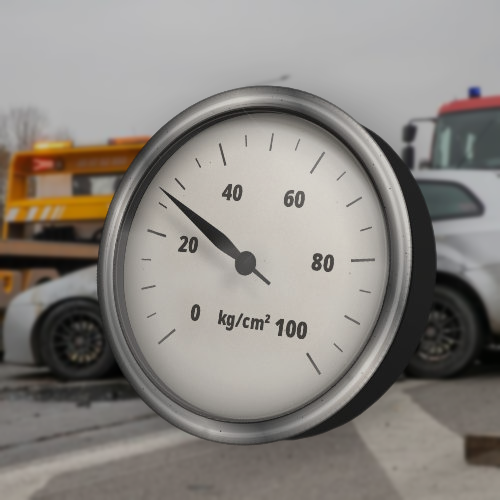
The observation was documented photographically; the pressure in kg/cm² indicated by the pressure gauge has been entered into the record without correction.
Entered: 27.5 kg/cm²
